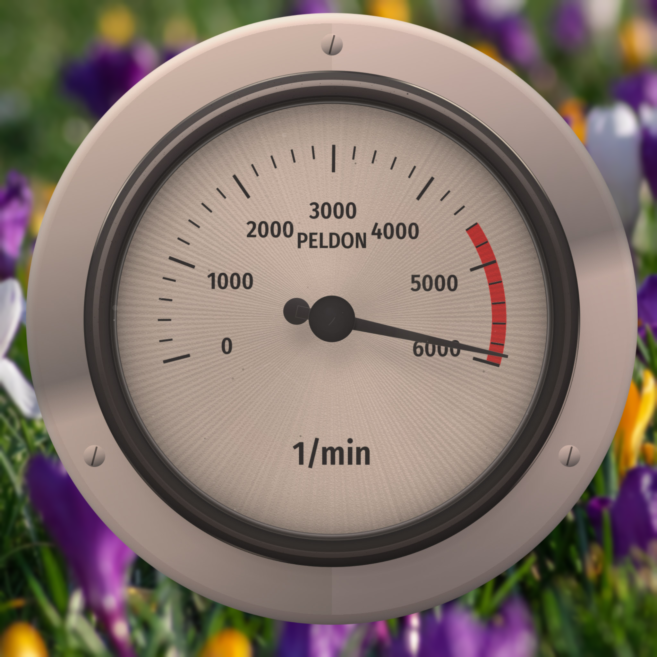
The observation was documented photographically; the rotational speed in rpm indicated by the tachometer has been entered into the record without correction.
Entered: 5900 rpm
